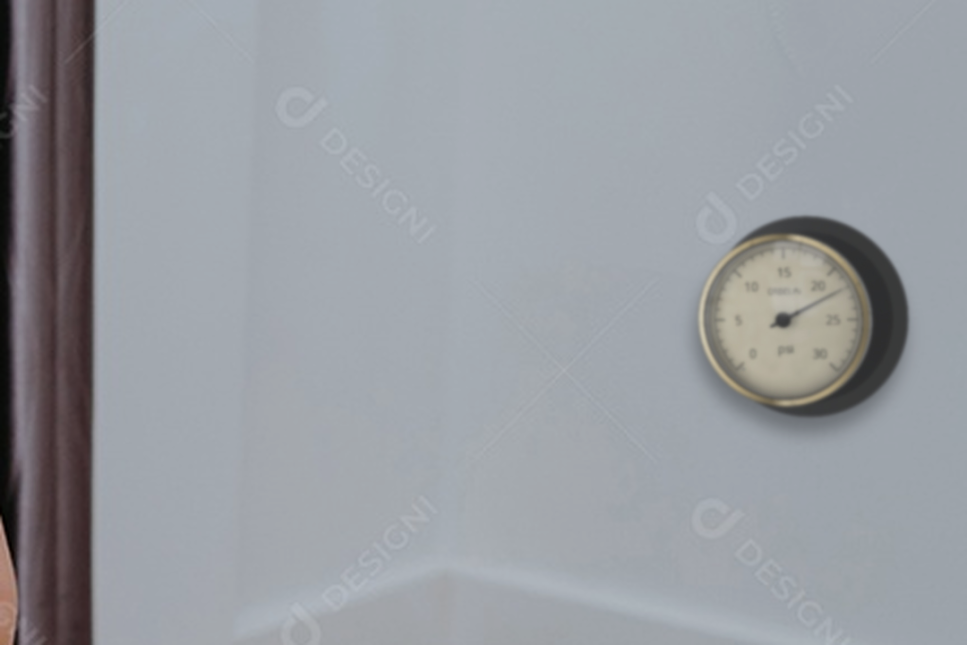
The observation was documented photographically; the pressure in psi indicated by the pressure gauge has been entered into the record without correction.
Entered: 22 psi
